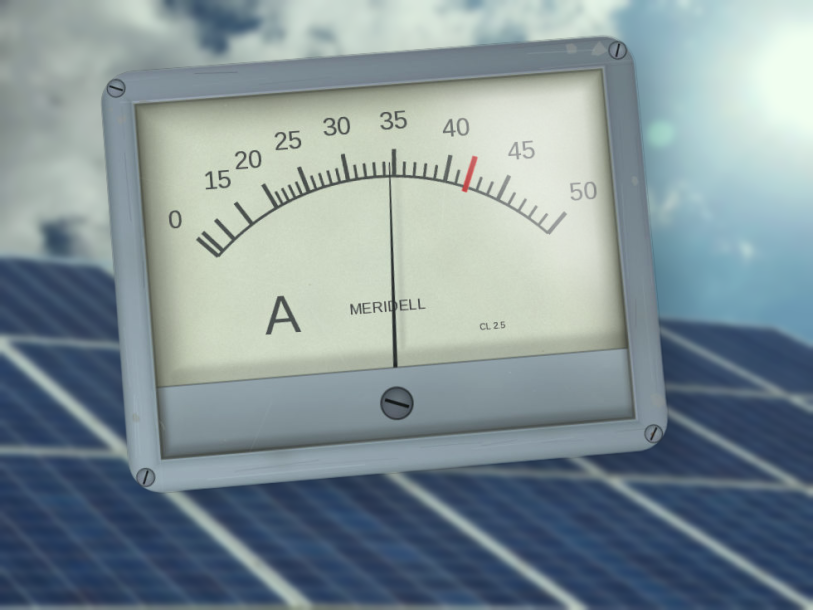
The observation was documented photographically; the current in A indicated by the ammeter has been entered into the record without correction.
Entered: 34.5 A
